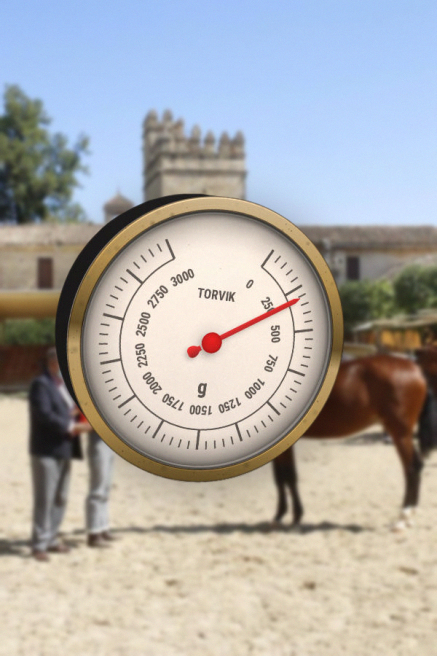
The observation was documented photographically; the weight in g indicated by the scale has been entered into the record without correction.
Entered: 300 g
